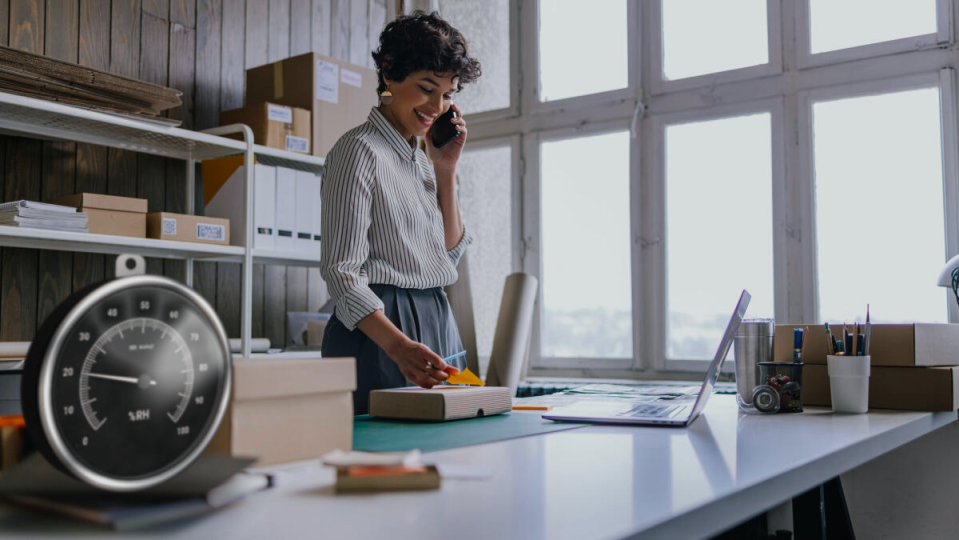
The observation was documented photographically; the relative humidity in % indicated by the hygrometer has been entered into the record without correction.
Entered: 20 %
